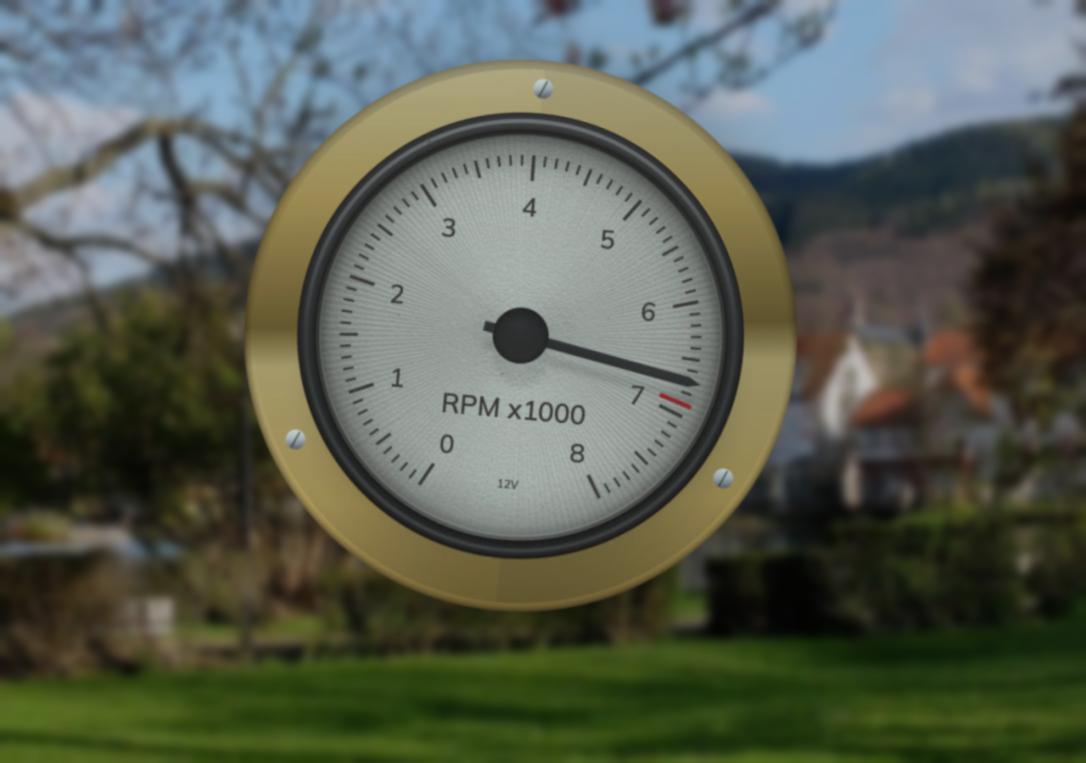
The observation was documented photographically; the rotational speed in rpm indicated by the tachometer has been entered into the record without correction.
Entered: 6700 rpm
